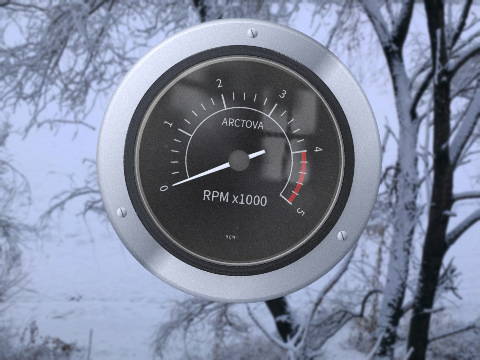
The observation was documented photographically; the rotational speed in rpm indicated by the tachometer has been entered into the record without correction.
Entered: 0 rpm
